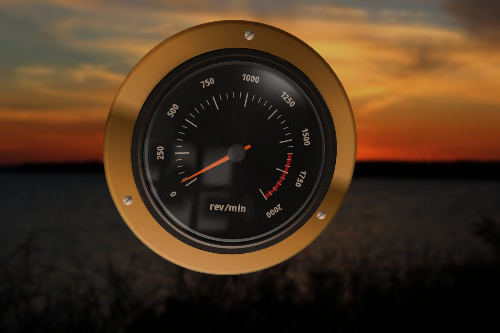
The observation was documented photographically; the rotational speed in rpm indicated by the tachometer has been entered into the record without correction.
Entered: 50 rpm
